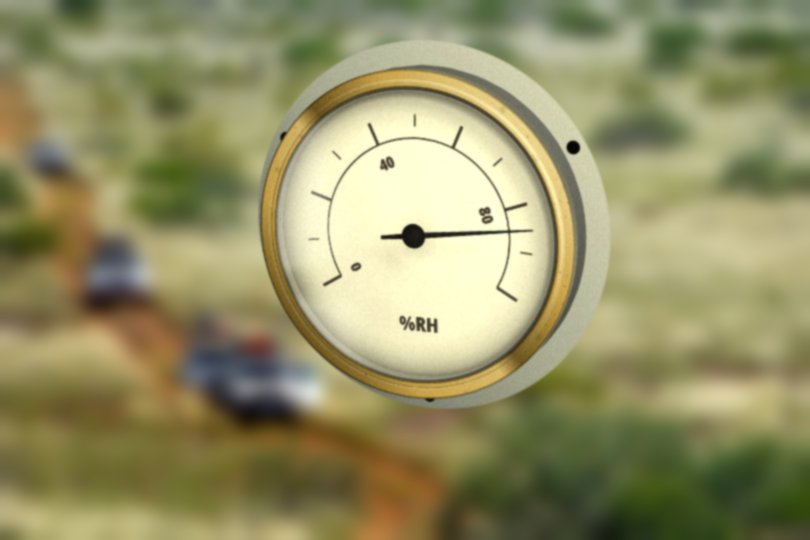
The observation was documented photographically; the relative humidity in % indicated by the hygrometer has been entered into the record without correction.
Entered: 85 %
